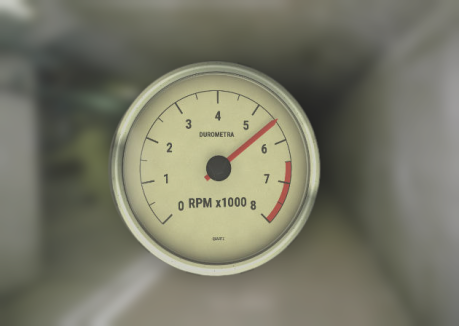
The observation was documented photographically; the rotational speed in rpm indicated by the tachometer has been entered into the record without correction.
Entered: 5500 rpm
